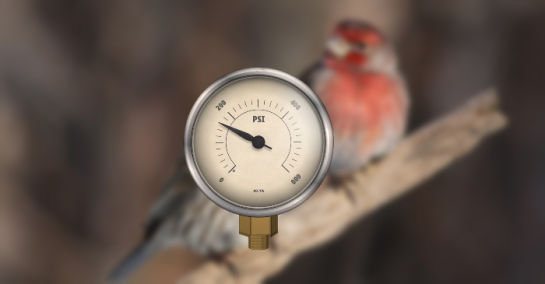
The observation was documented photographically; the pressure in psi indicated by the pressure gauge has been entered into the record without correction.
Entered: 160 psi
